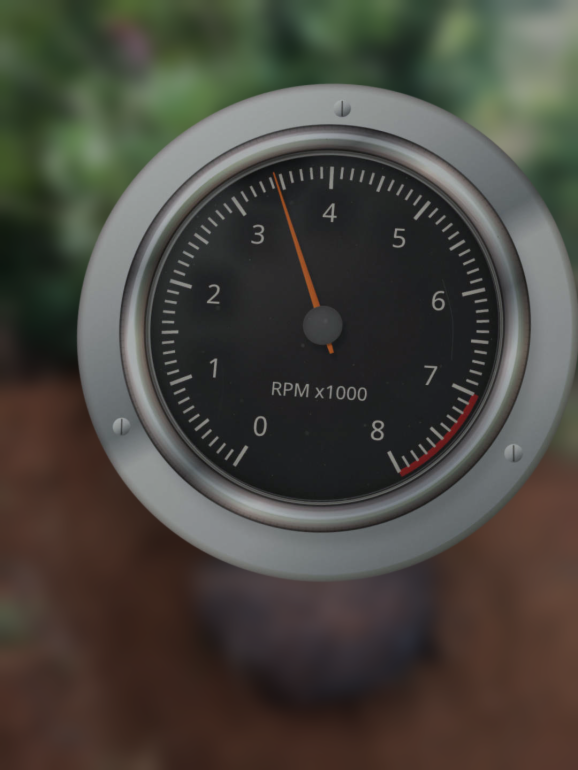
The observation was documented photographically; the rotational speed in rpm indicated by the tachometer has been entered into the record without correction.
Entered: 3450 rpm
